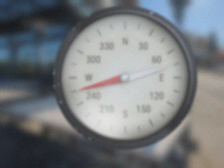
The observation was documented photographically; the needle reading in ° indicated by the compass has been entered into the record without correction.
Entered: 255 °
